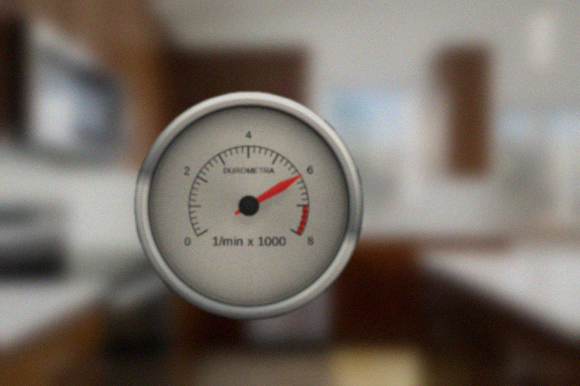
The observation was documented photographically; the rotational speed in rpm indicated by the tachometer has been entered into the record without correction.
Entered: 6000 rpm
